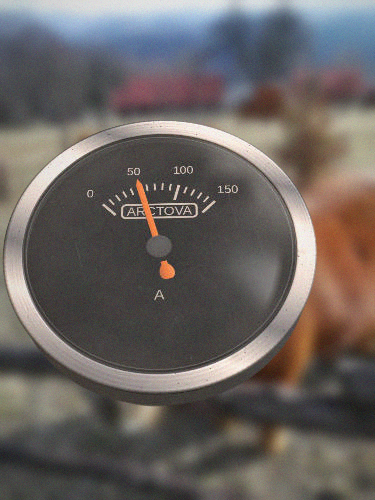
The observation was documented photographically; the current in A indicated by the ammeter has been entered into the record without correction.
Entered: 50 A
